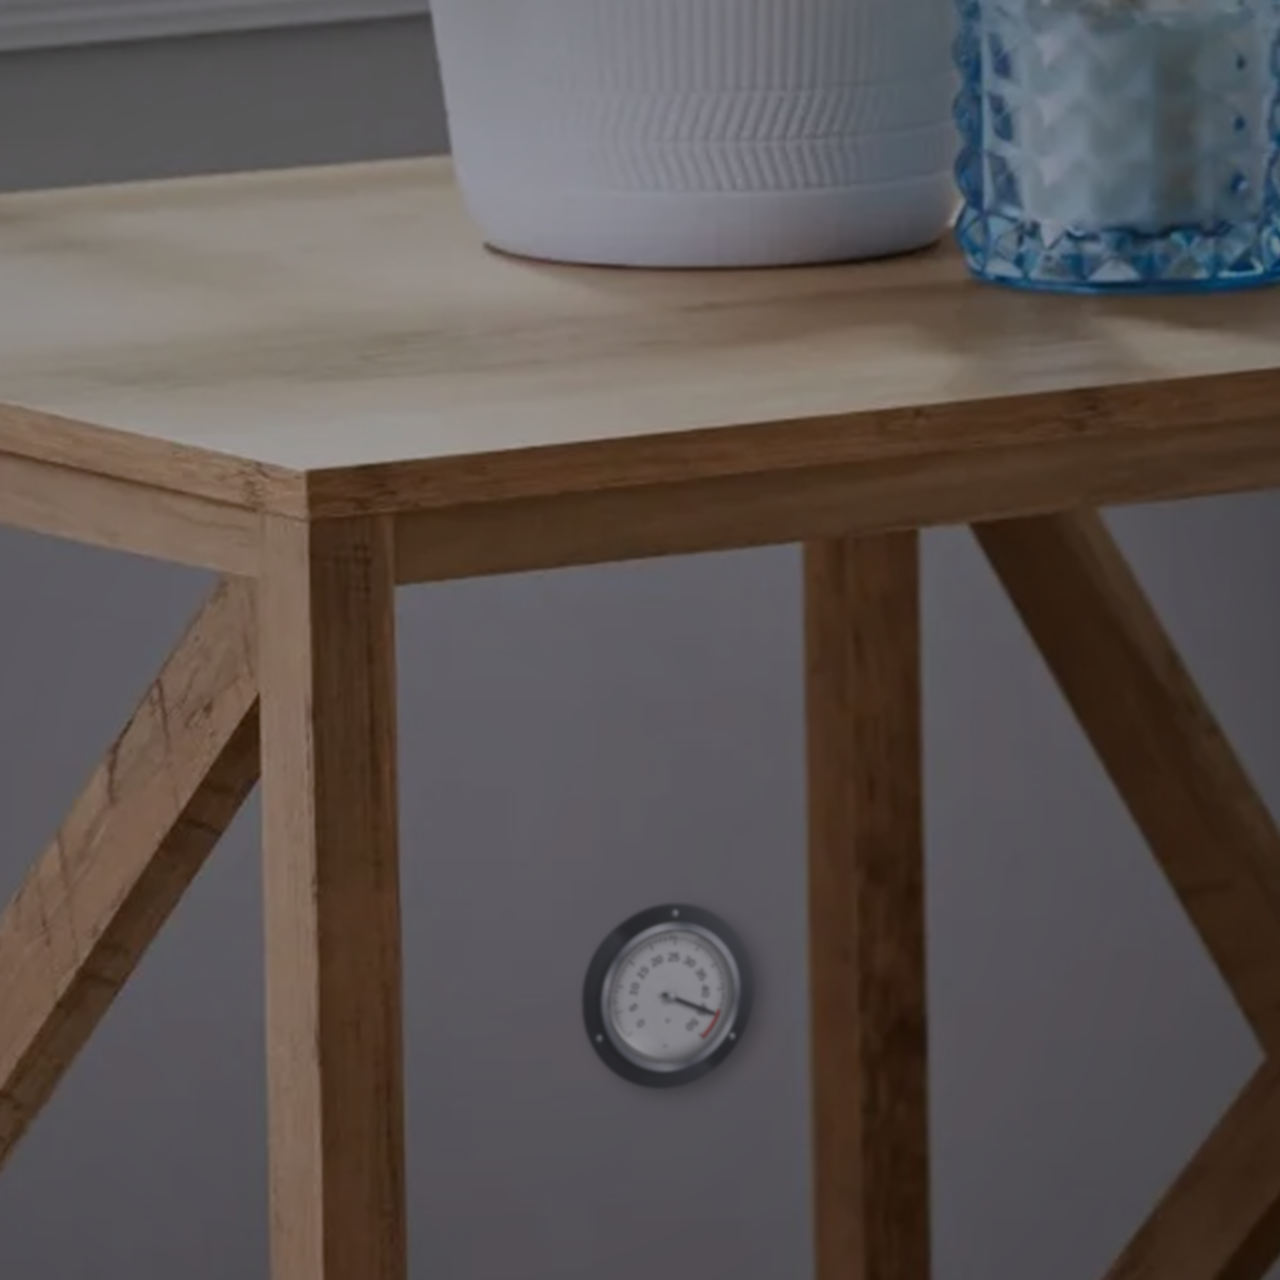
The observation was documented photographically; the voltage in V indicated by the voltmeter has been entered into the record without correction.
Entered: 45 V
